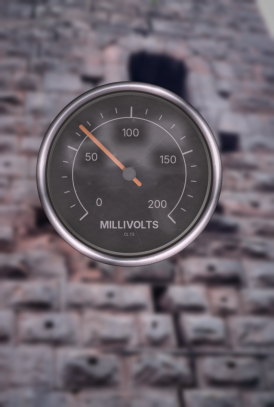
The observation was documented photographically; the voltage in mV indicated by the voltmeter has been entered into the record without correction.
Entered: 65 mV
